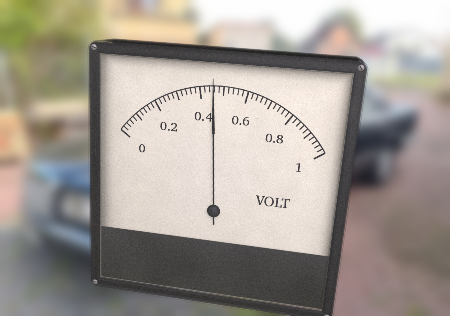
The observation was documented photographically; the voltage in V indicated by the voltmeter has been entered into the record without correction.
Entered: 0.46 V
